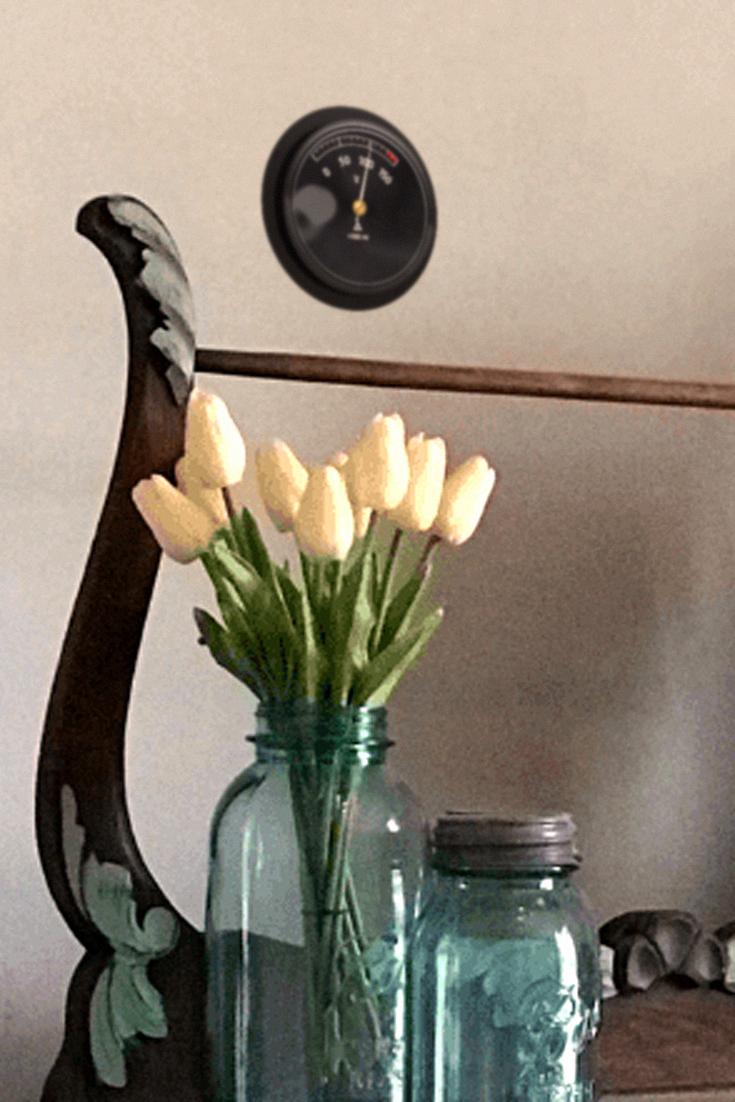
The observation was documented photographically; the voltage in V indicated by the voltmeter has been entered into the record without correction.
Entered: 100 V
